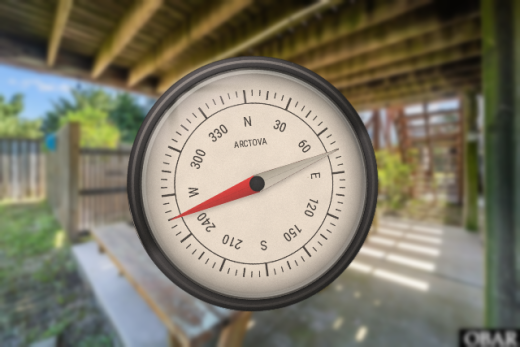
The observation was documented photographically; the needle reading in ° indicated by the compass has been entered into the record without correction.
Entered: 255 °
